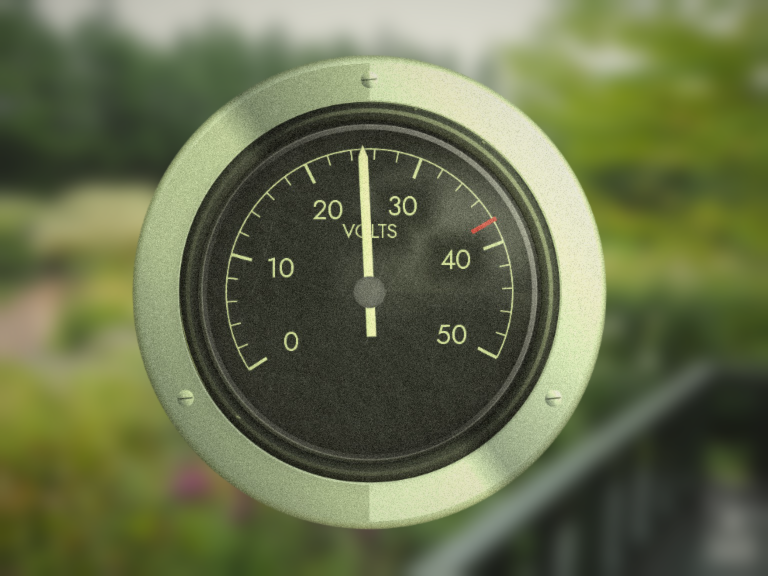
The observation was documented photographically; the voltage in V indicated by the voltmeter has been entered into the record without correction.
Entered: 25 V
